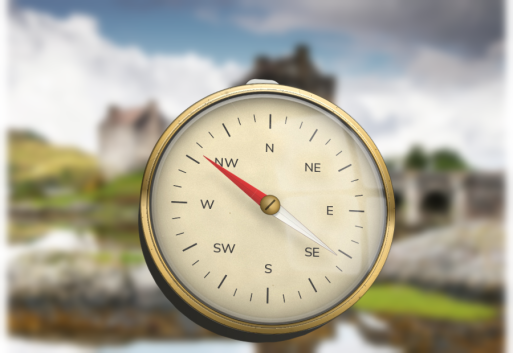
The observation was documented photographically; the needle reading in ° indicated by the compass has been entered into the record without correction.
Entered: 305 °
